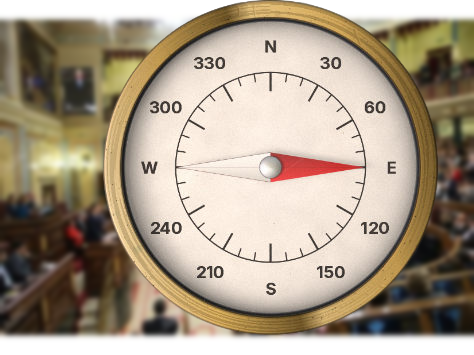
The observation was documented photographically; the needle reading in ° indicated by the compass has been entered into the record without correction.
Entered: 90 °
